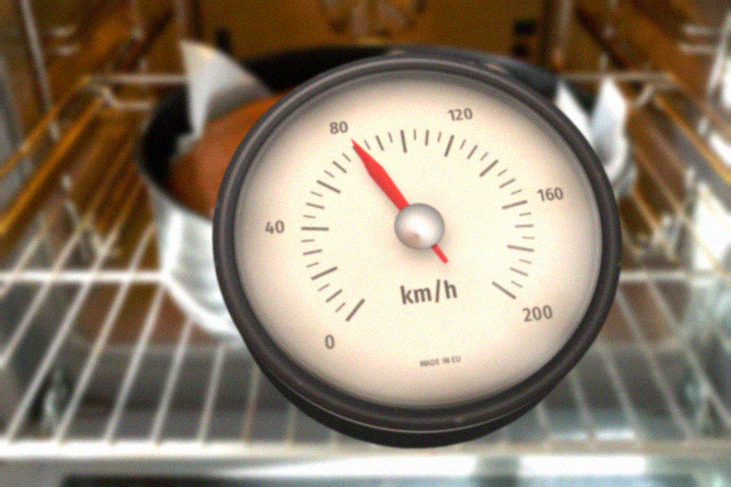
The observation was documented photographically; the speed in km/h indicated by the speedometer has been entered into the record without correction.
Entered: 80 km/h
